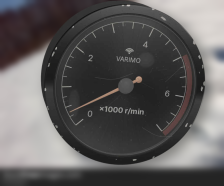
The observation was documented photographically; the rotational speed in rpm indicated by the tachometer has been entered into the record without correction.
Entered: 375 rpm
